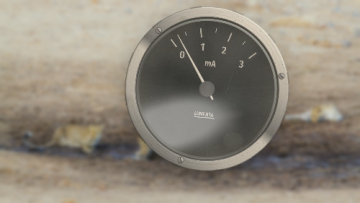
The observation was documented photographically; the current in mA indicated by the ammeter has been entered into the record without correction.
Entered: 0.25 mA
